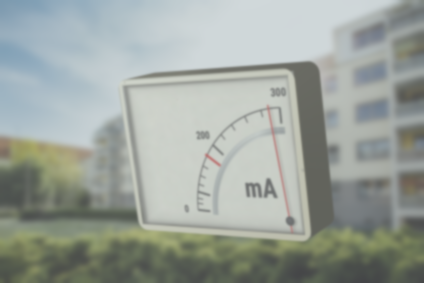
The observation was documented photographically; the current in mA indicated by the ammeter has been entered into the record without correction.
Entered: 290 mA
